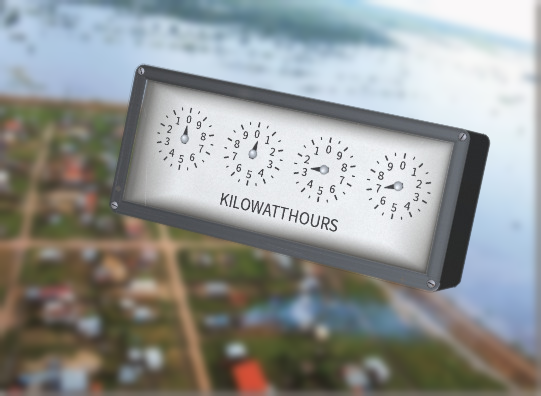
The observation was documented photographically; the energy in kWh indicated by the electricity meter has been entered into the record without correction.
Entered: 27 kWh
